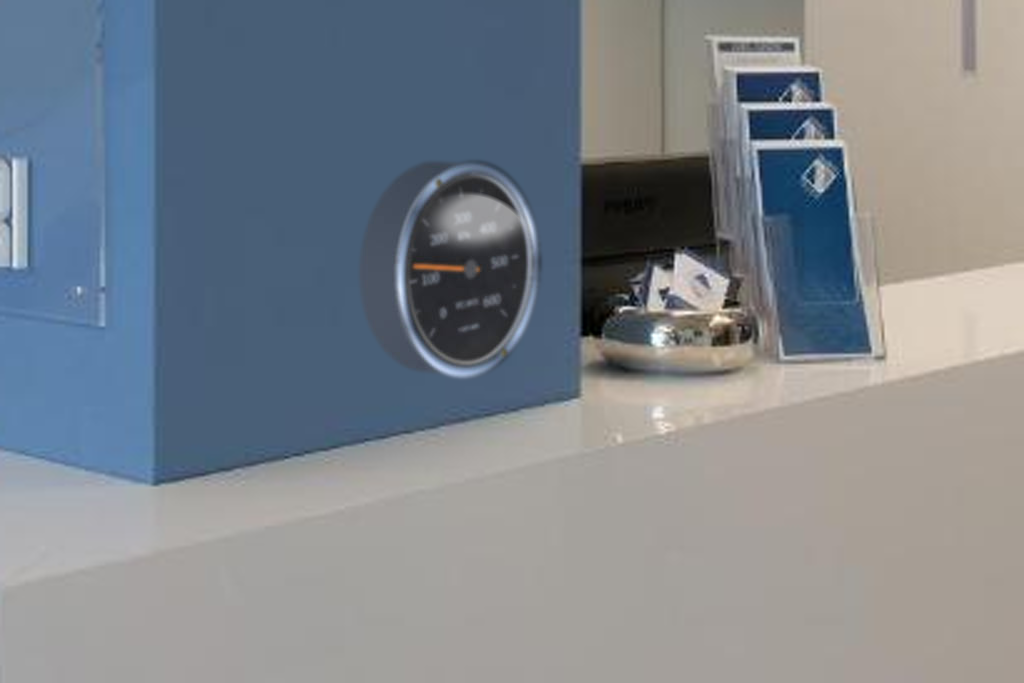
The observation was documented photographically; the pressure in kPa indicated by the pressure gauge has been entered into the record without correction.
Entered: 125 kPa
